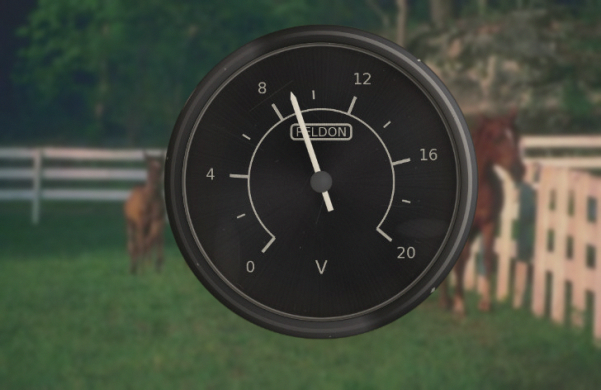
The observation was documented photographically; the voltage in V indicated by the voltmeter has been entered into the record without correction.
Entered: 9 V
